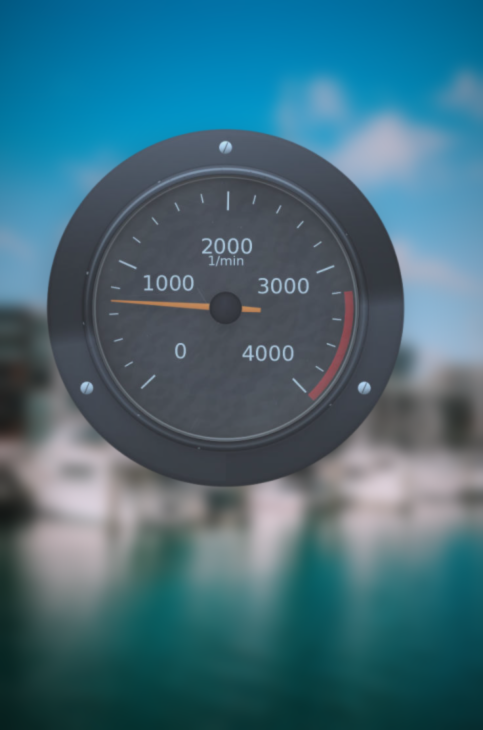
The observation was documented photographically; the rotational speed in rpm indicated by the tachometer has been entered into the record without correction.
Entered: 700 rpm
